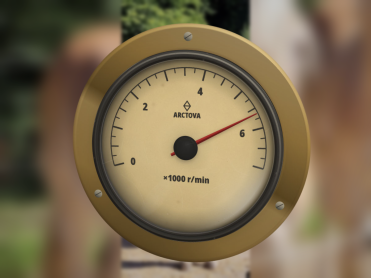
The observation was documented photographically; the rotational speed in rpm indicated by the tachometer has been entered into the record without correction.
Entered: 5625 rpm
